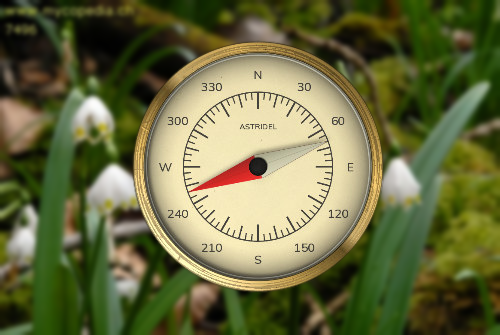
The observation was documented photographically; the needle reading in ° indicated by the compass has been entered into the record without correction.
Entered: 250 °
